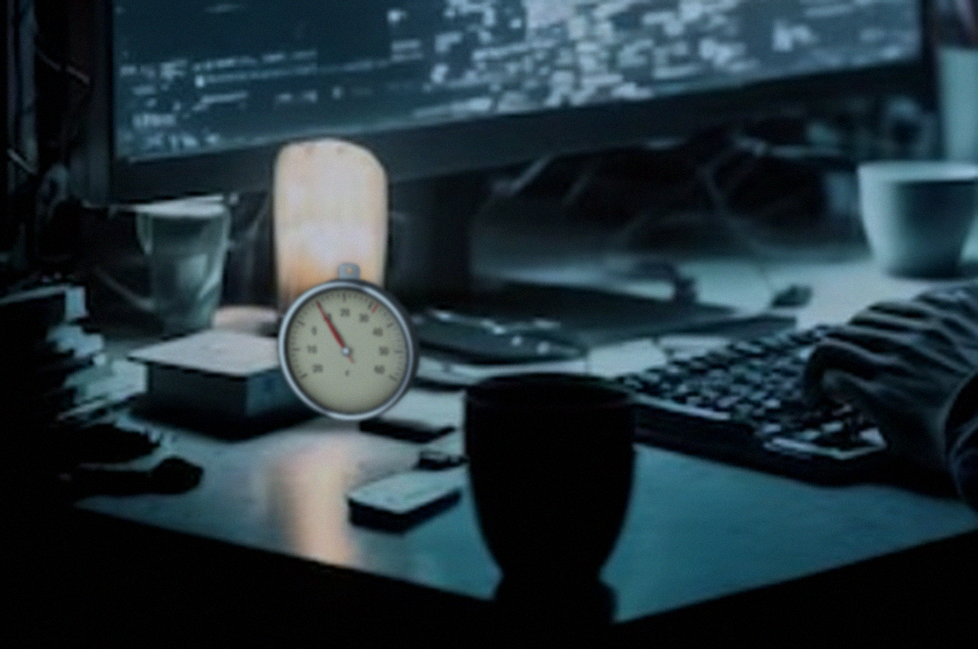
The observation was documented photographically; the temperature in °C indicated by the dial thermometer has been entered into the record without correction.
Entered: 10 °C
